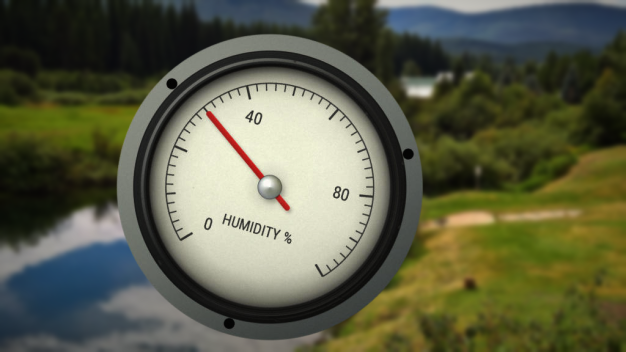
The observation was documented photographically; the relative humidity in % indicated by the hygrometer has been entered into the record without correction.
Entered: 30 %
